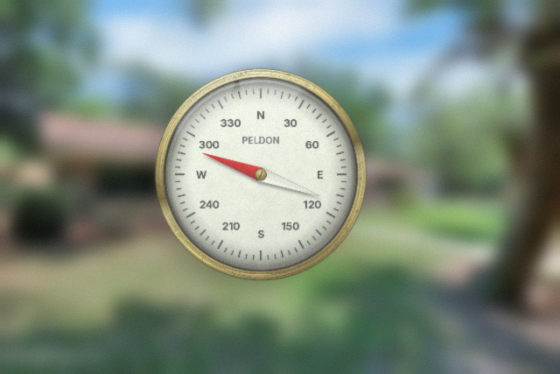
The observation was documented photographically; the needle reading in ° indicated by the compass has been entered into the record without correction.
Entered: 290 °
